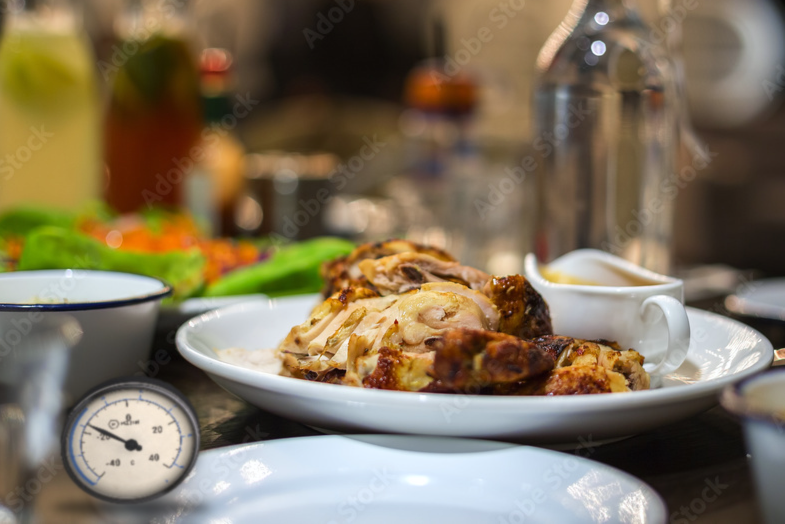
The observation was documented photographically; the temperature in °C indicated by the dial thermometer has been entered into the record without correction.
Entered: -16 °C
